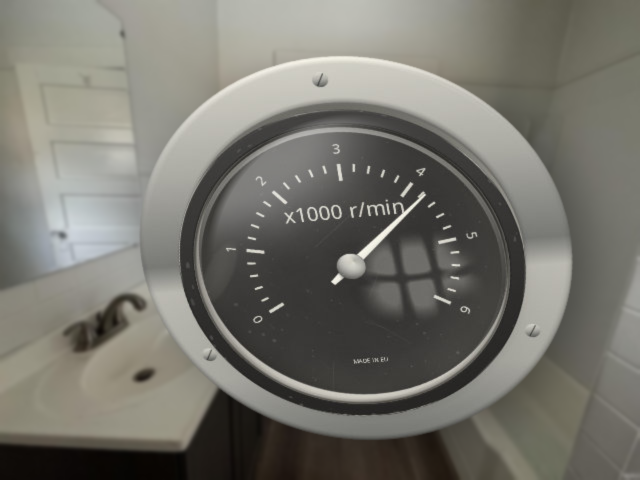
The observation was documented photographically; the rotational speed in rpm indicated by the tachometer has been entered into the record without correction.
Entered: 4200 rpm
